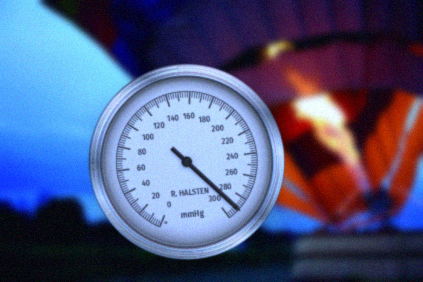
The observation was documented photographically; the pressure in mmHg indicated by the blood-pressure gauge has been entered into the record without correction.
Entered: 290 mmHg
